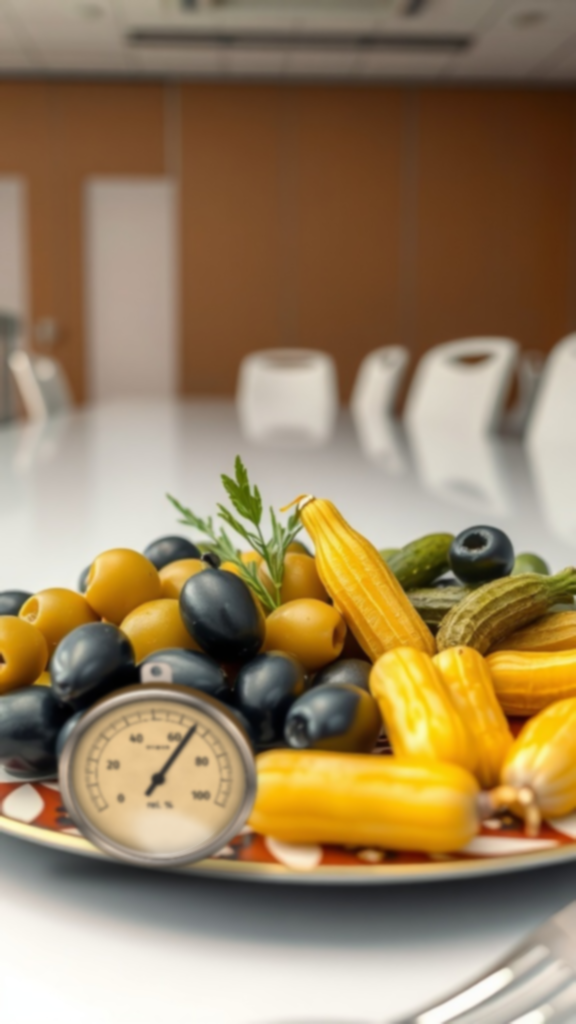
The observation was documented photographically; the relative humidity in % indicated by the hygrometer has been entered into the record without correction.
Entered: 65 %
